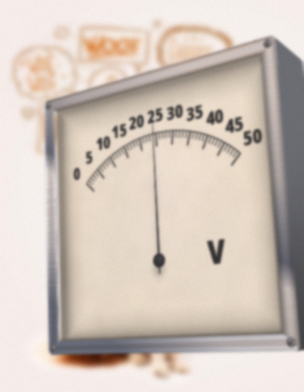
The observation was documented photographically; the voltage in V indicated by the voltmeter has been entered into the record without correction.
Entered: 25 V
